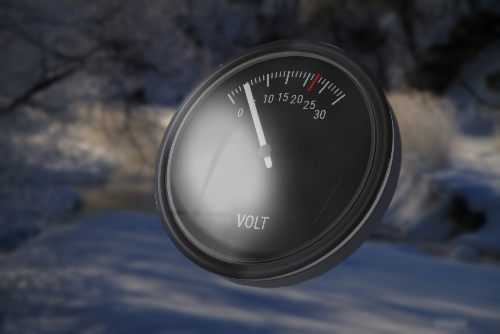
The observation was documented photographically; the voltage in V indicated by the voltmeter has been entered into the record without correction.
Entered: 5 V
